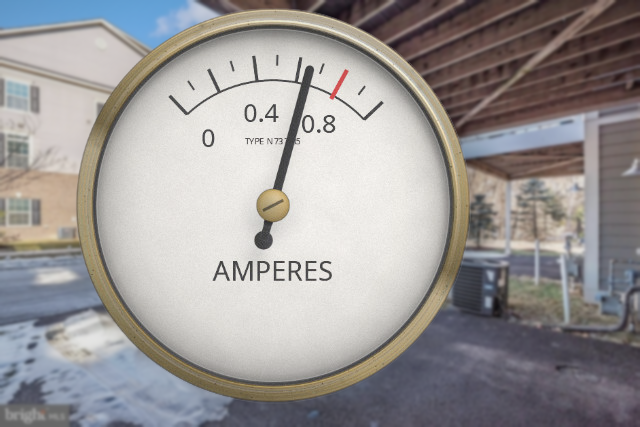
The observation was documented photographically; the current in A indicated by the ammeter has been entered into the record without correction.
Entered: 0.65 A
